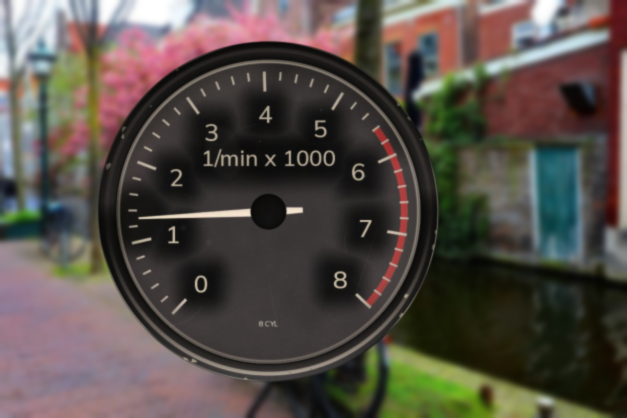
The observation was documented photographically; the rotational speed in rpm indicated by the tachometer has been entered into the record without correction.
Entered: 1300 rpm
